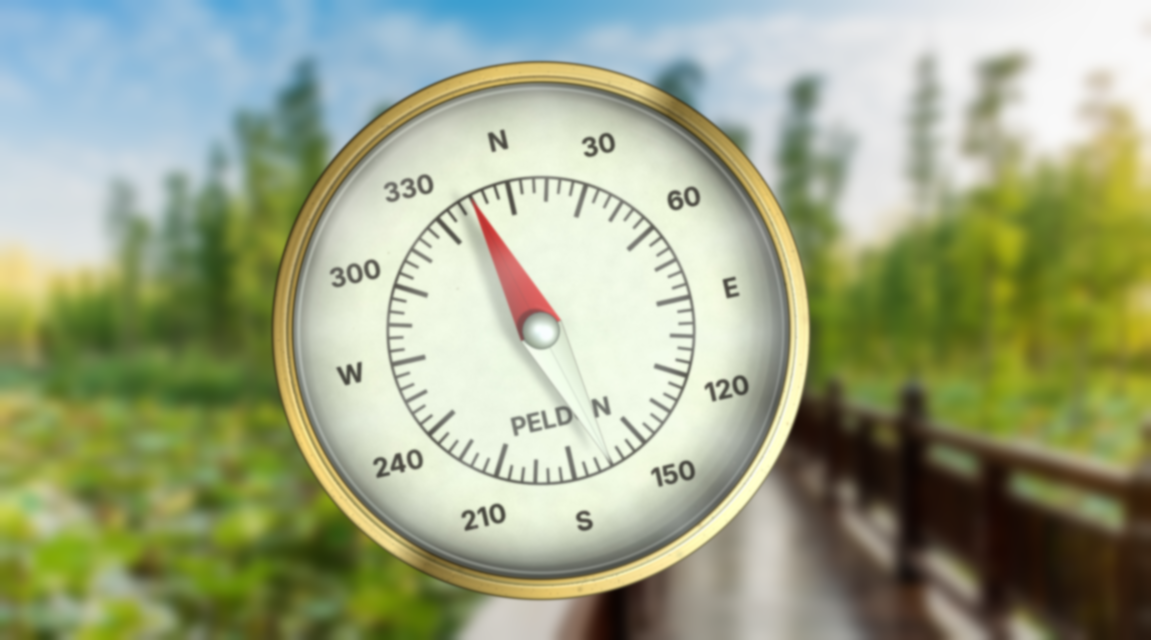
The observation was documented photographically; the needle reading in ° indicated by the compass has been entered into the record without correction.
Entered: 345 °
